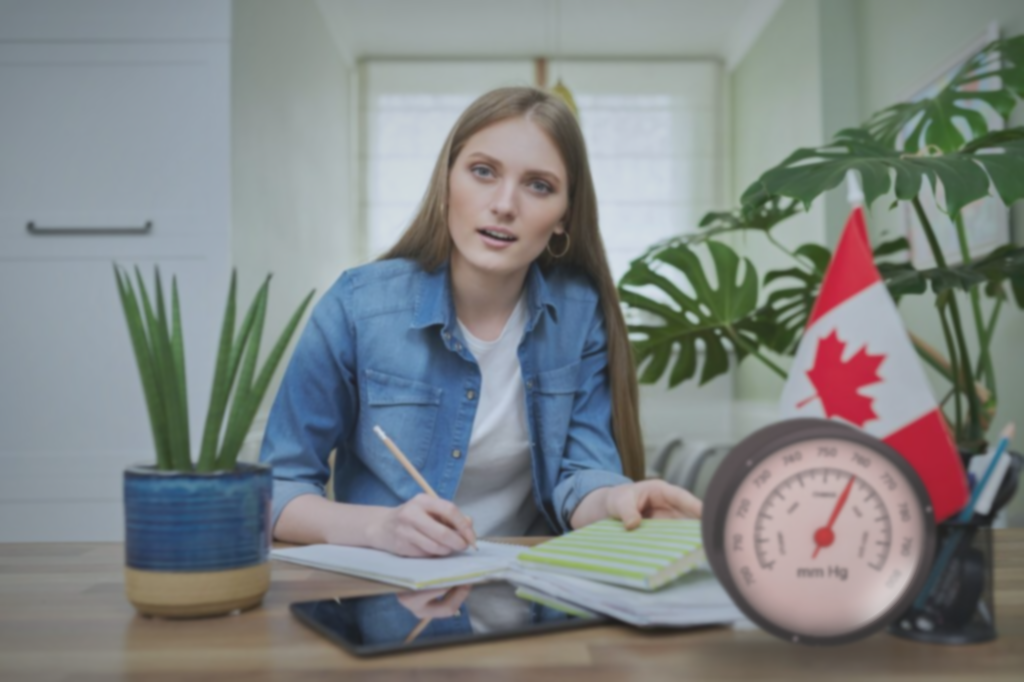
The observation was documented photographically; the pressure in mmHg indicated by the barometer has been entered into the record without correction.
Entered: 760 mmHg
